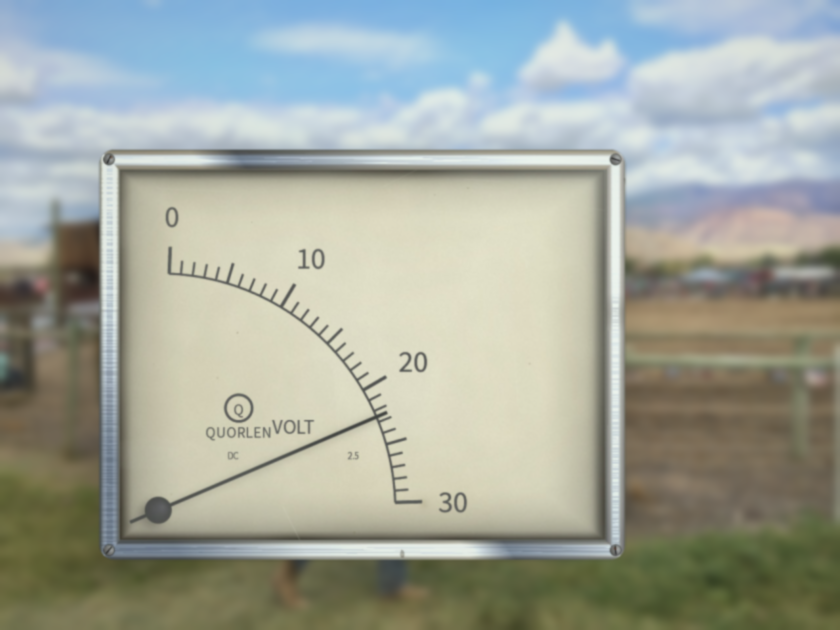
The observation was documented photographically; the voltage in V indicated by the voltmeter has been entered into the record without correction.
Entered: 22.5 V
